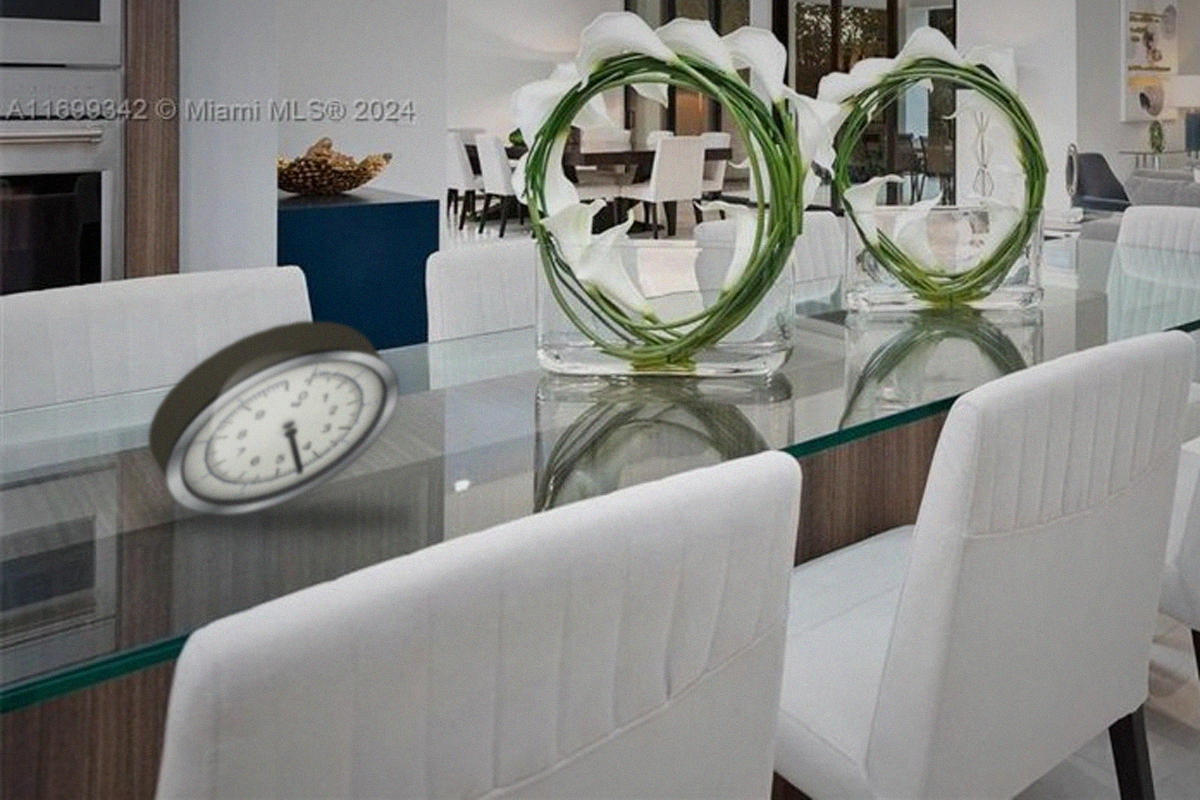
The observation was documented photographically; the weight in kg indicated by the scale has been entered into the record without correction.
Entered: 4.5 kg
